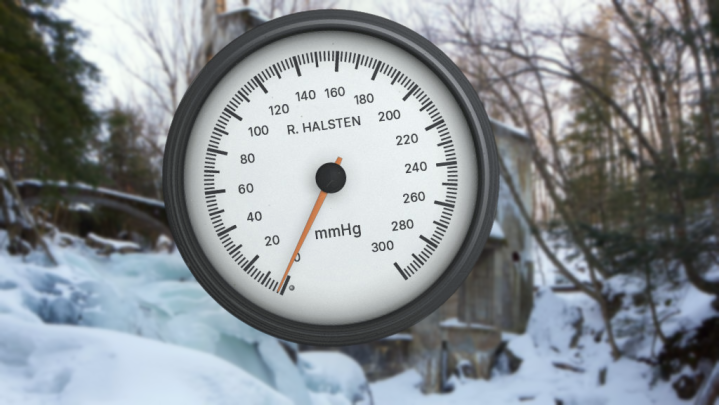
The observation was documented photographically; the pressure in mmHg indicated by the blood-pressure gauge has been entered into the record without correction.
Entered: 2 mmHg
